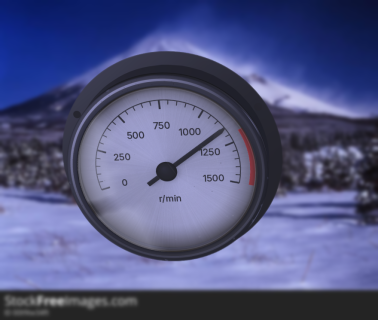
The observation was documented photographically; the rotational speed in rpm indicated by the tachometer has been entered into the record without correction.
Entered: 1150 rpm
